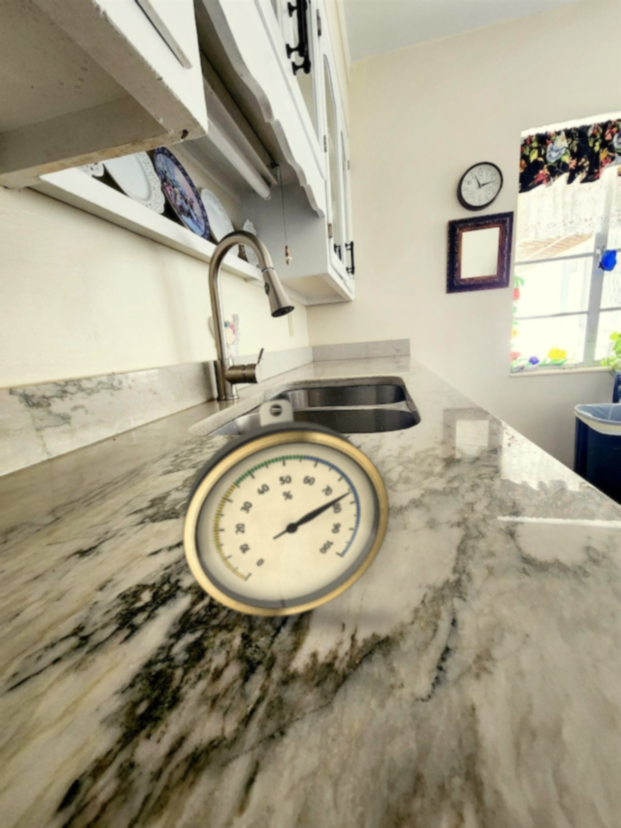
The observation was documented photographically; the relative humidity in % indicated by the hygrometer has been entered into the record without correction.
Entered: 75 %
